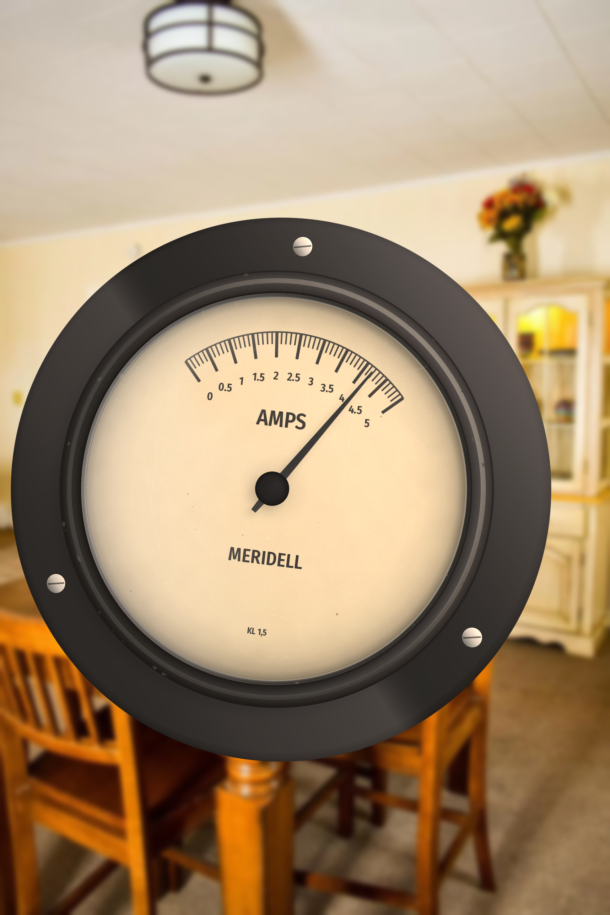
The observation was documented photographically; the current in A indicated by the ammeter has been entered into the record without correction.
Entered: 4.2 A
